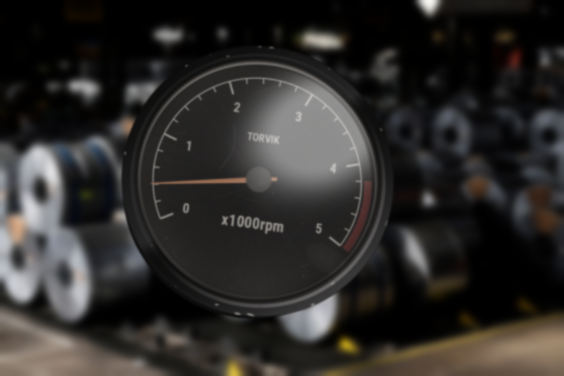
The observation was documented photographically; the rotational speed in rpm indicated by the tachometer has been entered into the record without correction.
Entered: 400 rpm
